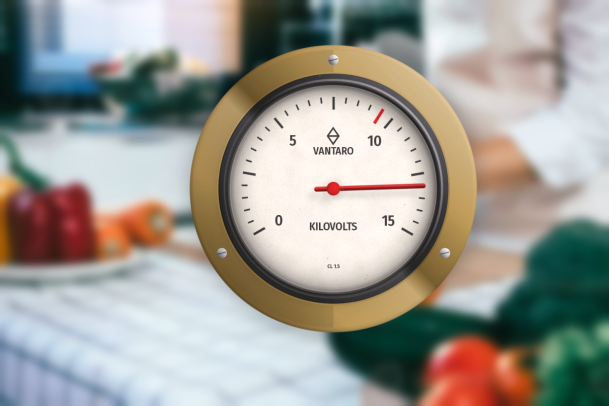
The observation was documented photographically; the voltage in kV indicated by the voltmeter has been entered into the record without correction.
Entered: 13 kV
